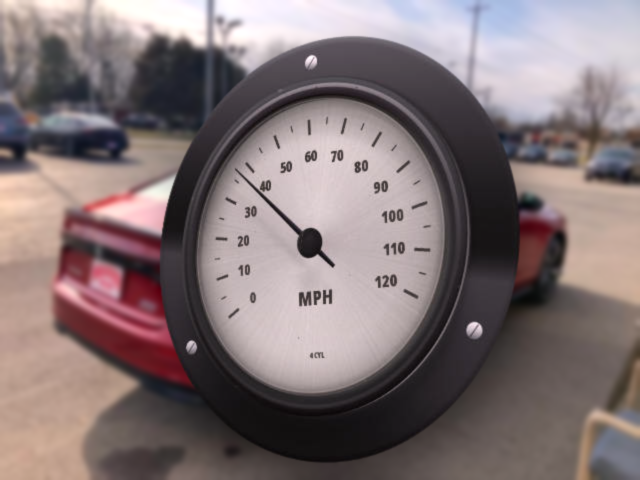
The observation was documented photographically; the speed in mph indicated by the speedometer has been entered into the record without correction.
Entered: 37.5 mph
